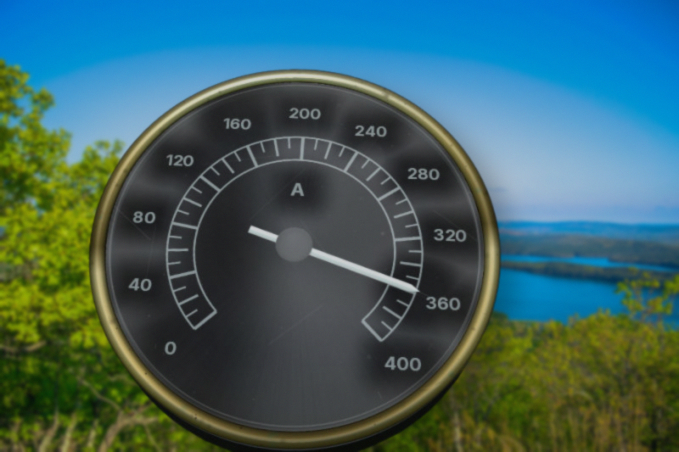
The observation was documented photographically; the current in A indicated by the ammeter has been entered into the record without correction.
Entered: 360 A
